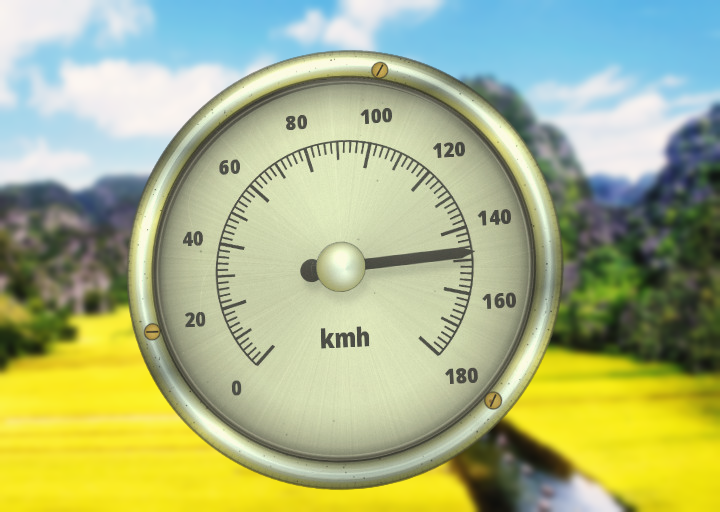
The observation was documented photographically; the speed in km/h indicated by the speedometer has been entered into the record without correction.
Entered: 148 km/h
